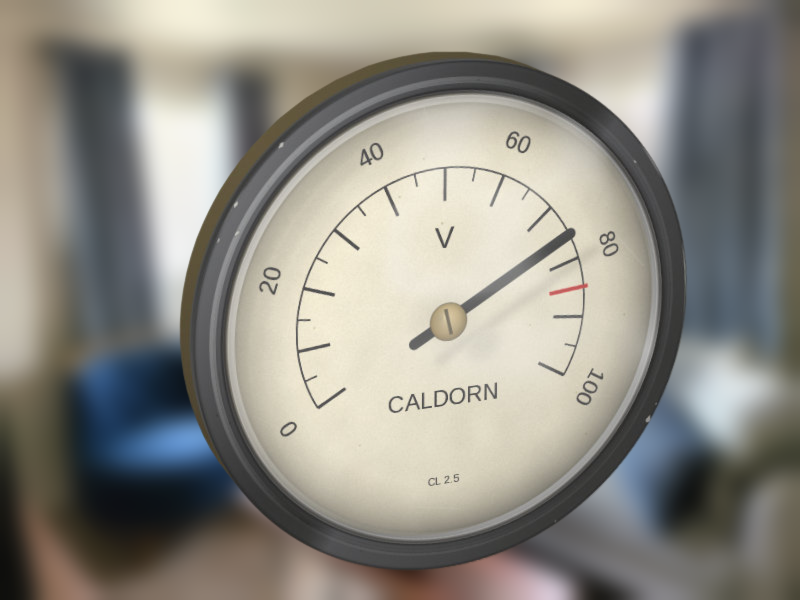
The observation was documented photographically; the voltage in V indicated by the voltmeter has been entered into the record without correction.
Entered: 75 V
